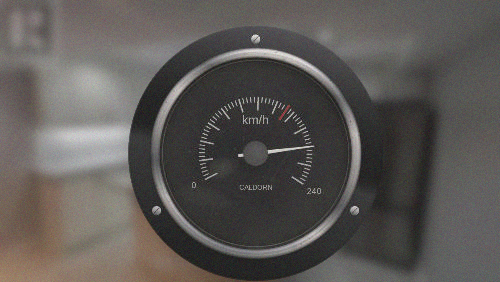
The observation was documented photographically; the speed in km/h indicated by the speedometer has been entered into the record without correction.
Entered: 200 km/h
